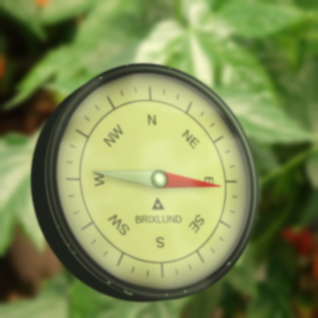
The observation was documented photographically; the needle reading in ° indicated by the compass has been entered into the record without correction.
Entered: 95 °
